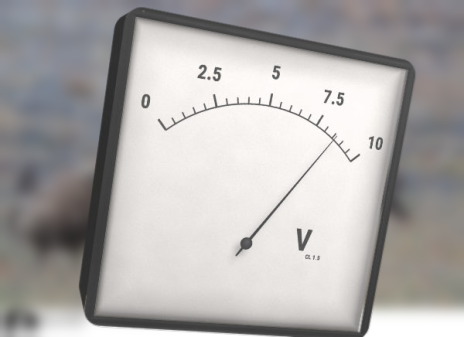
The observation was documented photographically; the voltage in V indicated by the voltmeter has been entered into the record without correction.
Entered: 8.5 V
